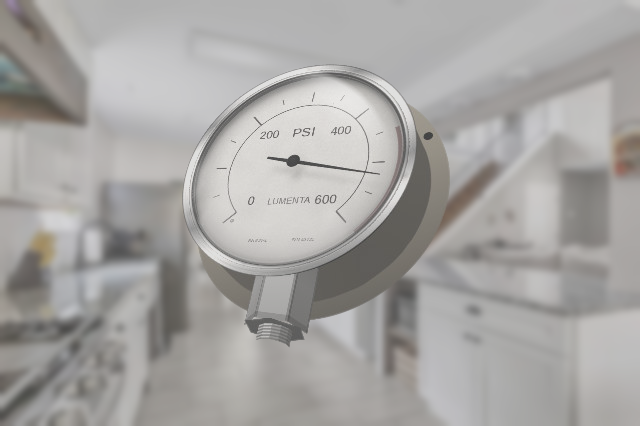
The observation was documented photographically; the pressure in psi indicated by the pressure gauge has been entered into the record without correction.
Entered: 525 psi
